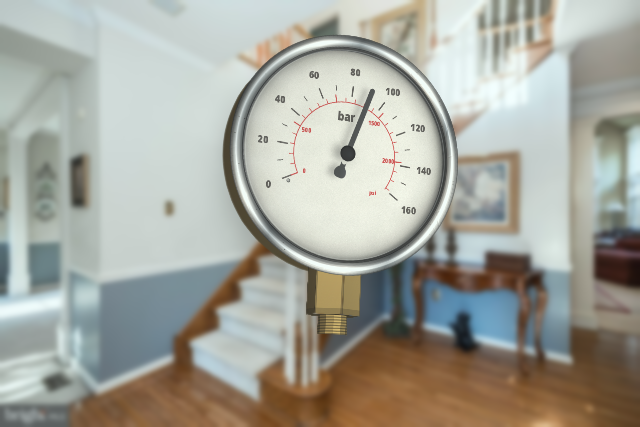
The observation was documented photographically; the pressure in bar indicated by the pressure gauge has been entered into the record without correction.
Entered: 90 bar
